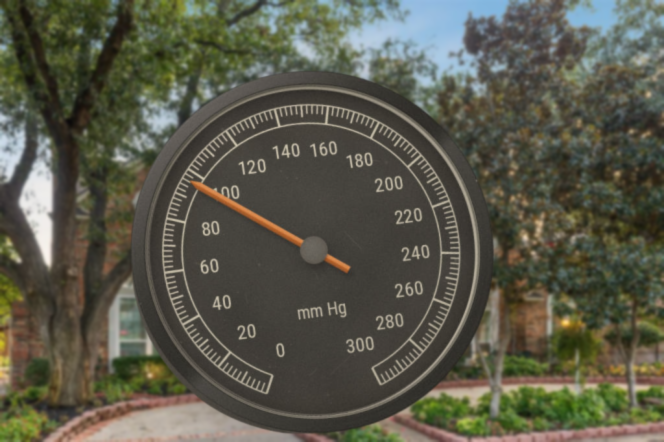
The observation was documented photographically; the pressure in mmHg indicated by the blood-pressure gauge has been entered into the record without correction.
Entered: 96 mmHg
